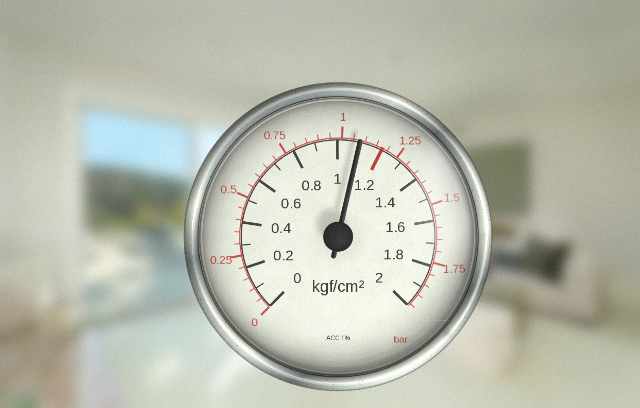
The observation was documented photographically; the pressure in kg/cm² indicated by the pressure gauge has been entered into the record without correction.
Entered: 1.1 kg/cm²
